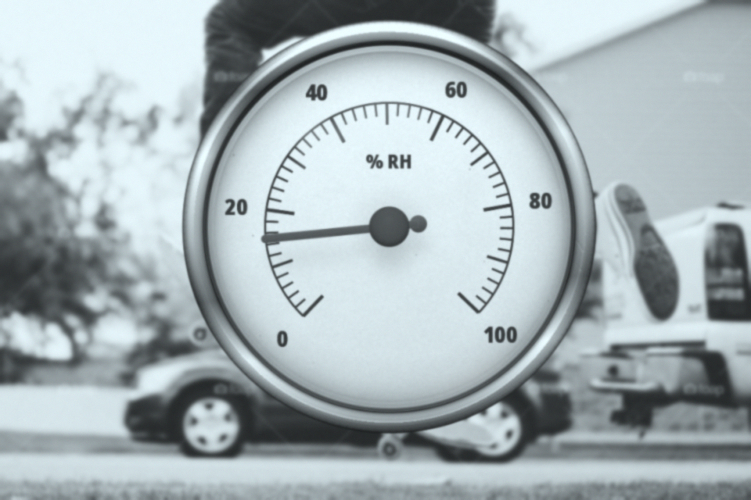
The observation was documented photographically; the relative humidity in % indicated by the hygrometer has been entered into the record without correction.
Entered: 15 %
